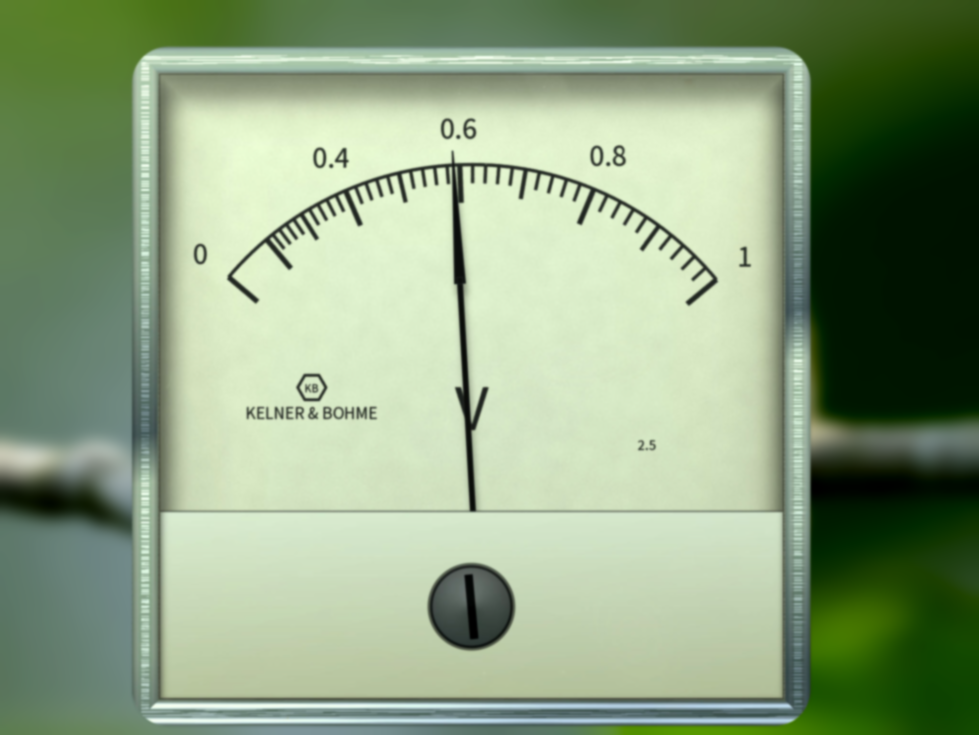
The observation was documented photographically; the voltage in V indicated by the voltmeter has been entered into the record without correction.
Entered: 0.59 V
